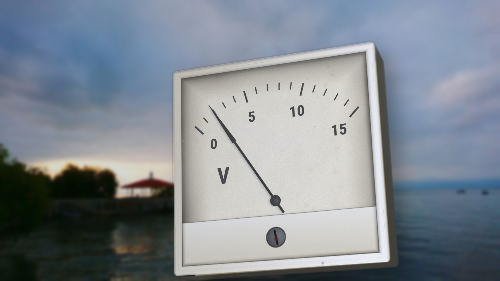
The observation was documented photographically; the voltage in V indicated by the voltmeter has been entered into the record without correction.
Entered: 2 V
